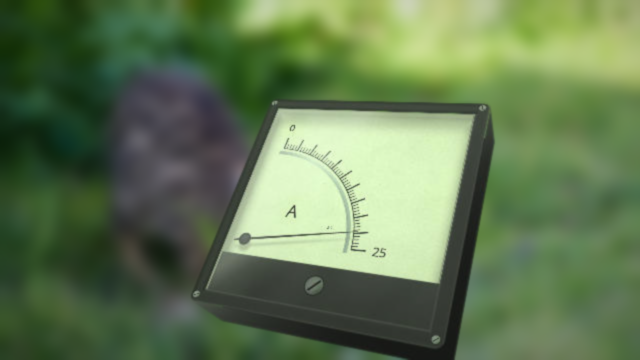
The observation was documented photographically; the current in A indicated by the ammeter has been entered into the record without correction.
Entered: 22.5 A
